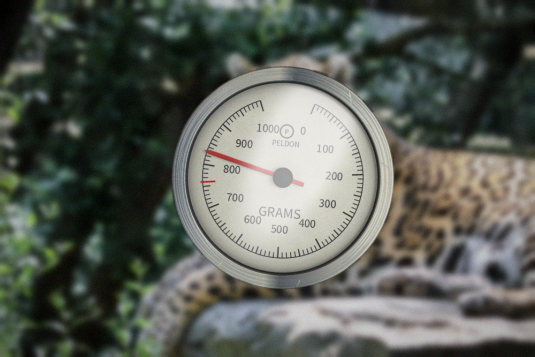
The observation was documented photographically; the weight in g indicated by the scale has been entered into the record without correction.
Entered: 830 g
